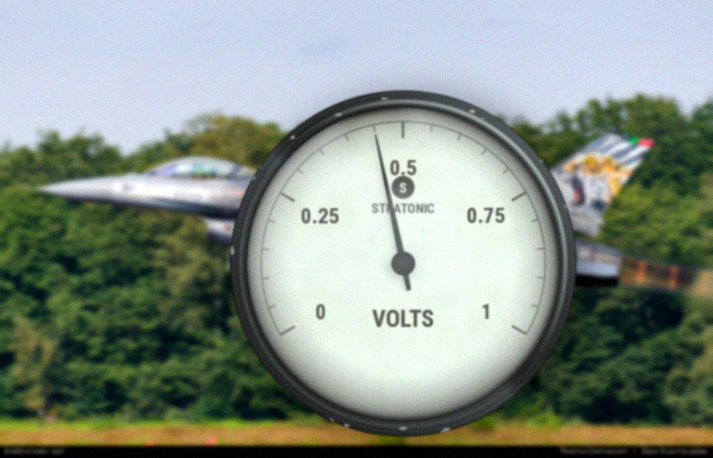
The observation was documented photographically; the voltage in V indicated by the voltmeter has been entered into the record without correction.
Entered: 0.45 V
